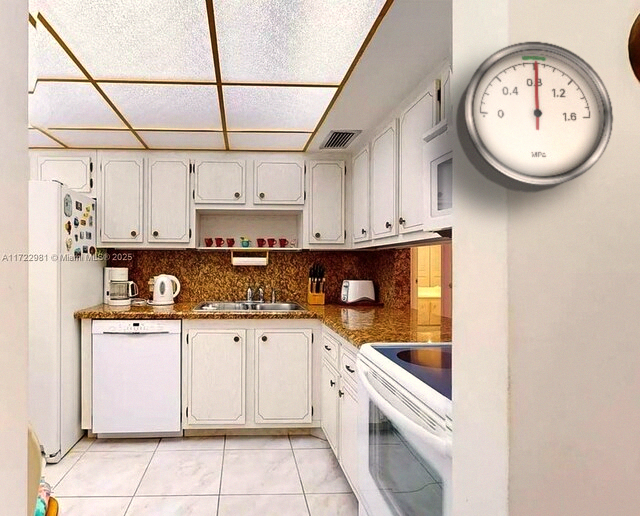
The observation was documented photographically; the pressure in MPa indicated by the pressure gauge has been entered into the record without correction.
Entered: 0.8 MPa
